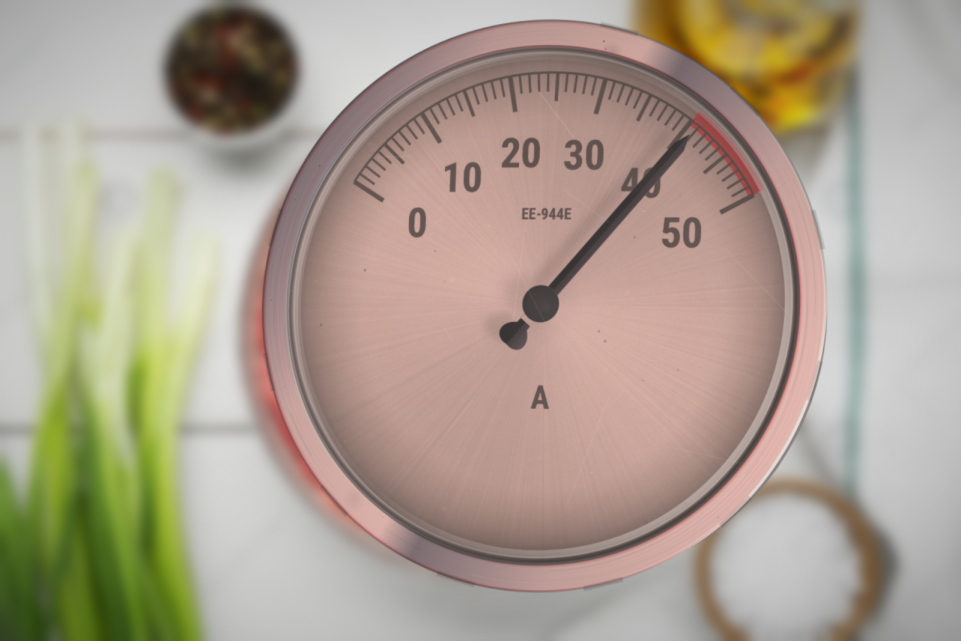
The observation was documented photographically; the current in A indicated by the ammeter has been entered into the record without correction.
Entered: 41 A
